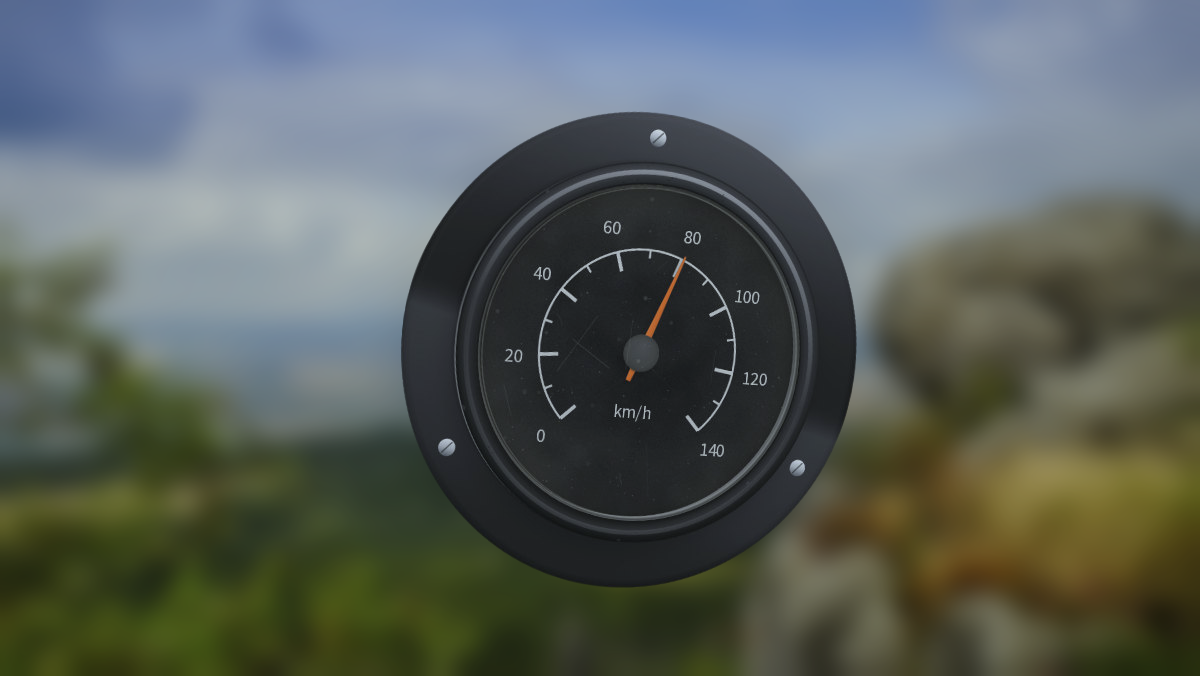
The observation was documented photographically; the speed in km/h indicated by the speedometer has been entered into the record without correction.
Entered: 80 km/h
